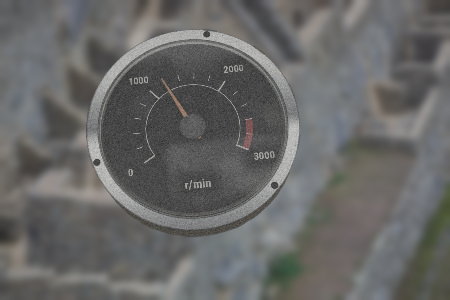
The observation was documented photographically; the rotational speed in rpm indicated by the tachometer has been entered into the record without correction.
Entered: 1200 rpm
